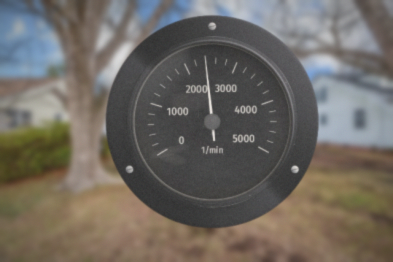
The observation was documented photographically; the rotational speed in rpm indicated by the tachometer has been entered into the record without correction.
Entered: 2400 rpm
